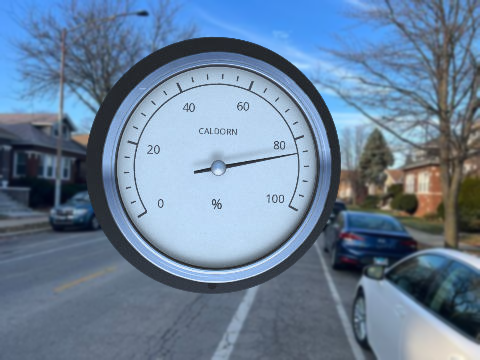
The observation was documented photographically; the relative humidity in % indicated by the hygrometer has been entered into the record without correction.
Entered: 84 %
